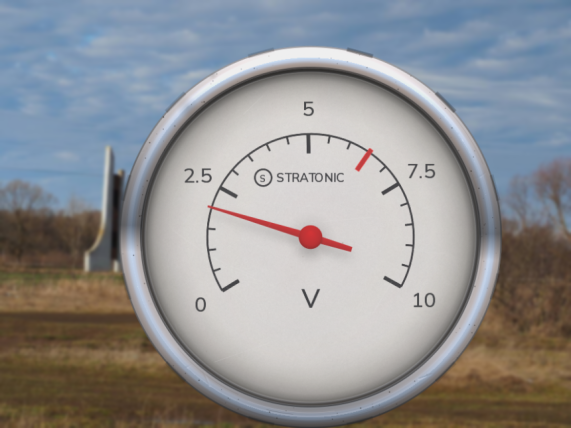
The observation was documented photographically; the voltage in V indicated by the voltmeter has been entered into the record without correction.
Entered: 2 V
